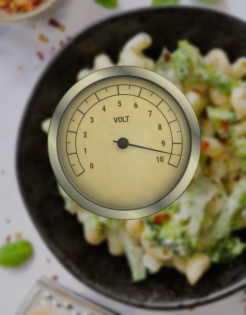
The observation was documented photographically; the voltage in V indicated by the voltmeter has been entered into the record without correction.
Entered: 9.5 V
